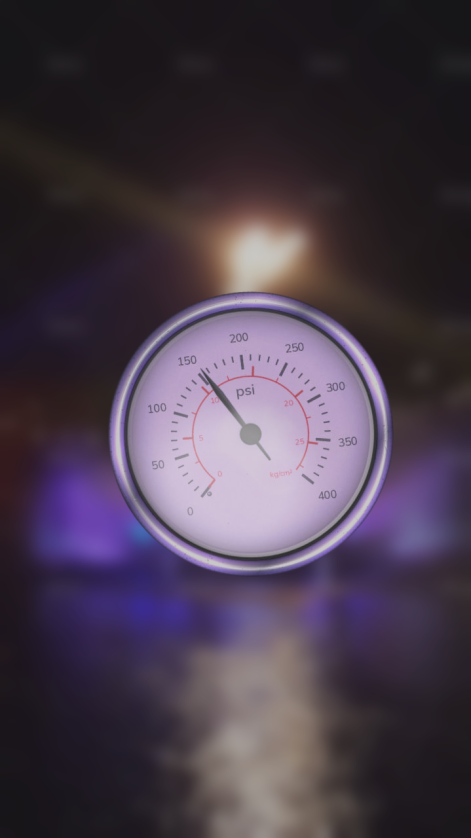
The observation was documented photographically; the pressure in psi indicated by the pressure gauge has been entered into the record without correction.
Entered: 155 psi
